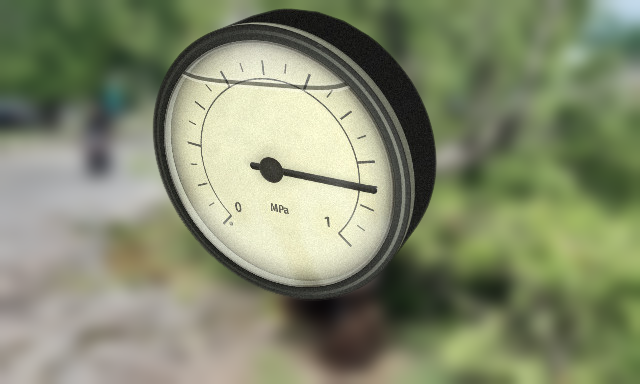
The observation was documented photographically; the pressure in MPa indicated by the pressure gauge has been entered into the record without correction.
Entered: 0.85 MPa
